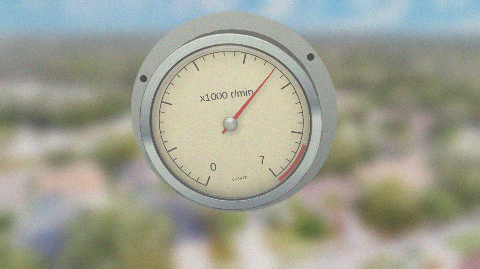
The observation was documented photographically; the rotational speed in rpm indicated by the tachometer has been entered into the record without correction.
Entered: 4600 rpm
